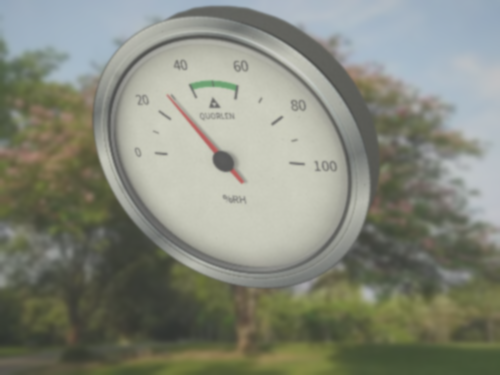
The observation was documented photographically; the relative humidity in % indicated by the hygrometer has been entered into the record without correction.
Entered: 30 %
